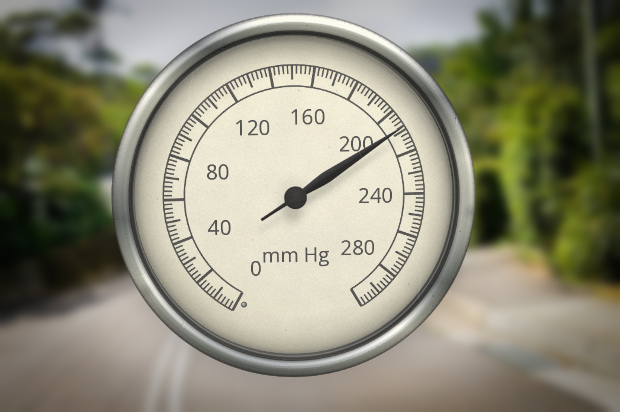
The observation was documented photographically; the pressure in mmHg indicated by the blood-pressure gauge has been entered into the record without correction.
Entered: 208 mmHg
